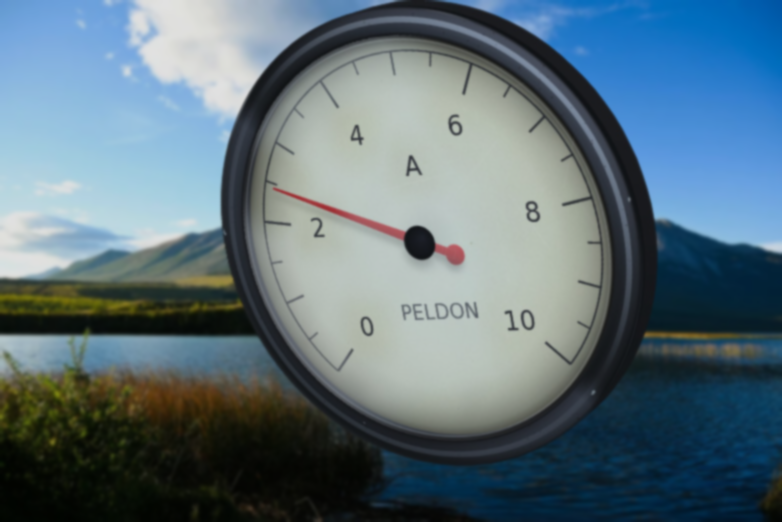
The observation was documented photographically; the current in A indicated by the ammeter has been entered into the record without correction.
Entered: 2.5 A
